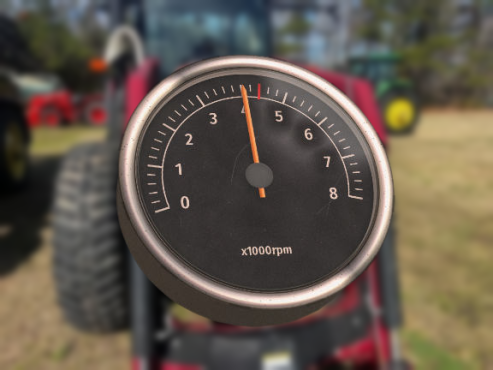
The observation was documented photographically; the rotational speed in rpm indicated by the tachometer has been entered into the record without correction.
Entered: 4000 rpm
